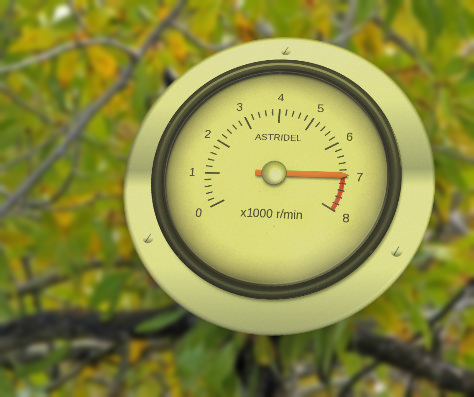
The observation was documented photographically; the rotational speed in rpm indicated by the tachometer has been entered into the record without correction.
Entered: 7000 rpm
